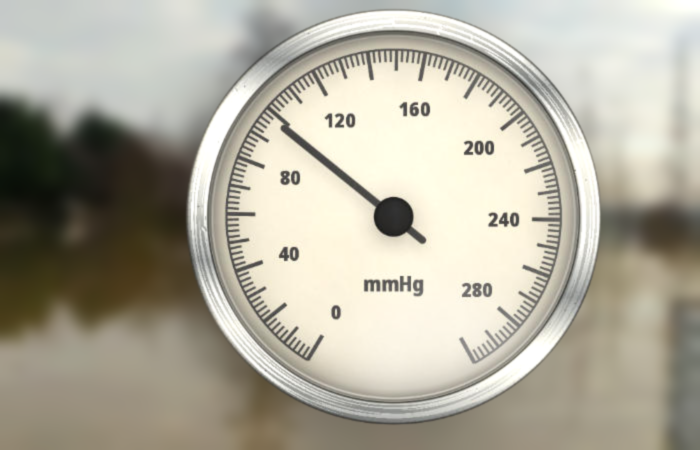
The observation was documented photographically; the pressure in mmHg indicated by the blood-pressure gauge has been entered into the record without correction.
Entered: 98 mmHg
